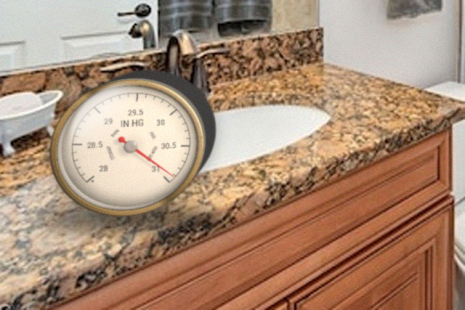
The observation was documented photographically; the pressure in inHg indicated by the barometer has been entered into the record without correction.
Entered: 30.9 inHg
